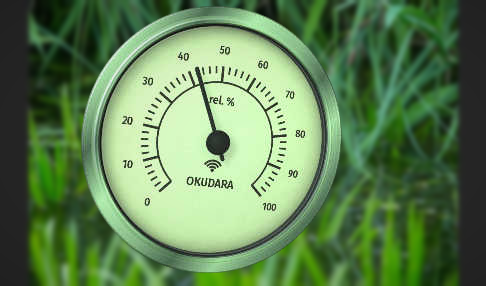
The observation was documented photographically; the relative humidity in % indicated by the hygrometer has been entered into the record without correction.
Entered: 42 %
